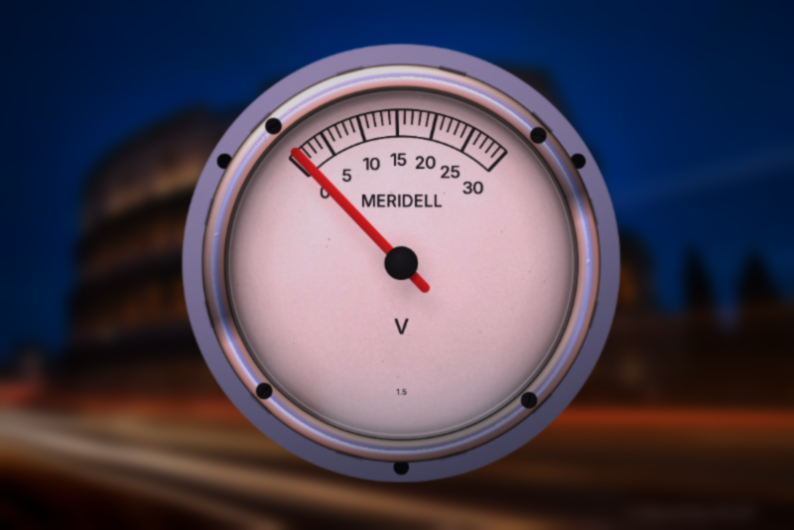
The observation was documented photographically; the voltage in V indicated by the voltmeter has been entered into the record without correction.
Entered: 1 V
